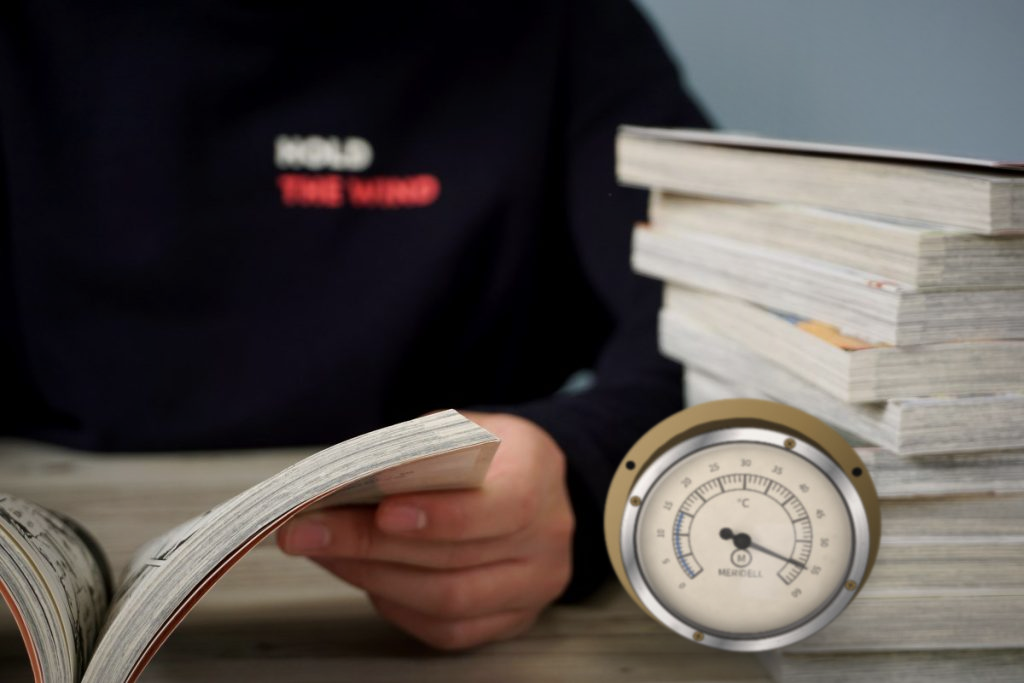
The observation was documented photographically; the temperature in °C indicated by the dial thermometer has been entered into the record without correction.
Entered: 55 °C
